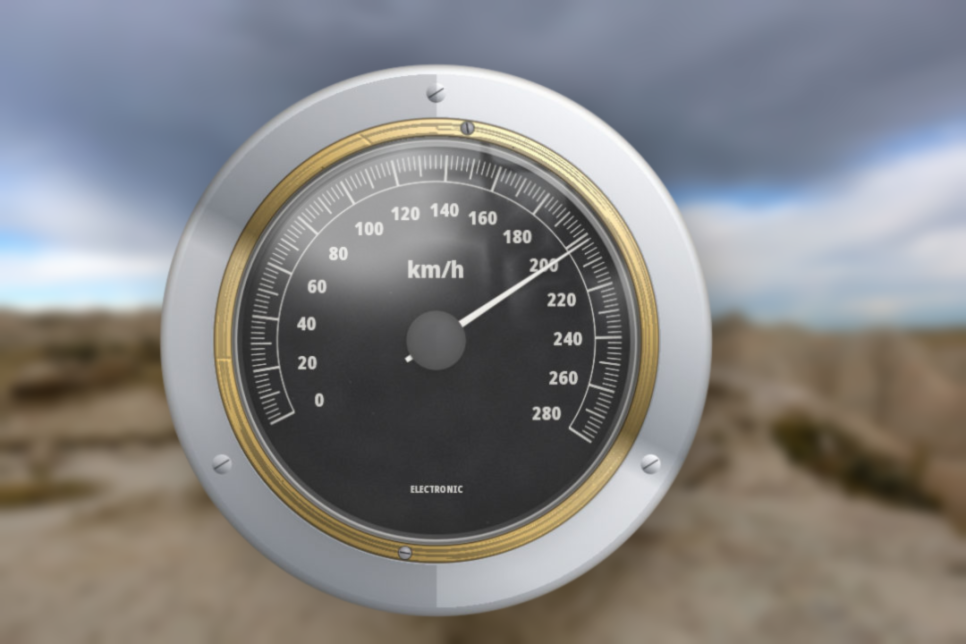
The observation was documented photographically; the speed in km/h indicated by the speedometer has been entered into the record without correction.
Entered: 202 km/h
